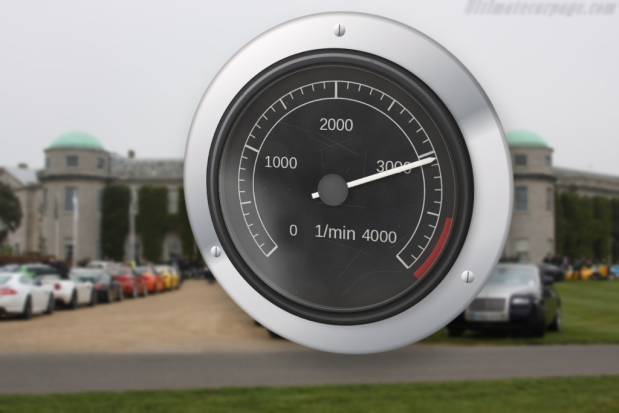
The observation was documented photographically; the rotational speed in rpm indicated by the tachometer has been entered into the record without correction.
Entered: 3050 rpm
